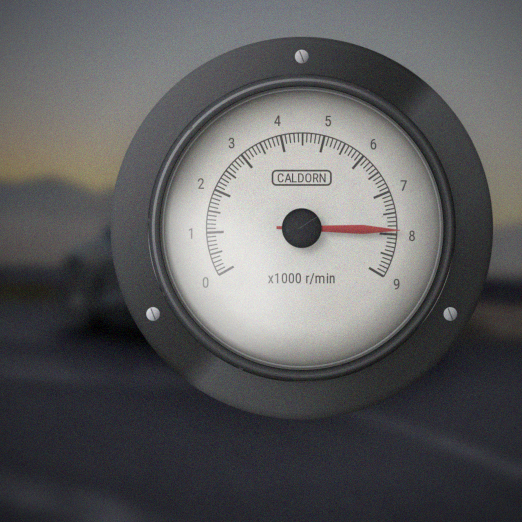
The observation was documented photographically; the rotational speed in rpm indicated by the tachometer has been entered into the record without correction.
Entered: 7900 rpm
